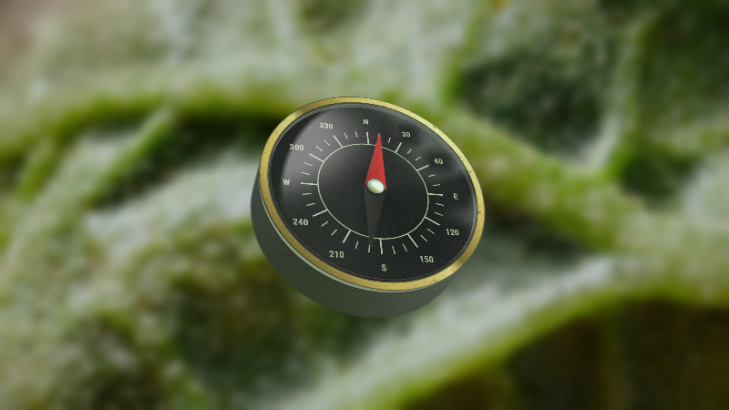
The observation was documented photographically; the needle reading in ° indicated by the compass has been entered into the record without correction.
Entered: 10 °
